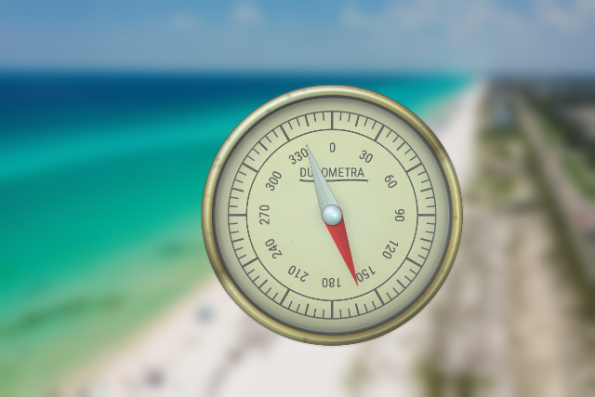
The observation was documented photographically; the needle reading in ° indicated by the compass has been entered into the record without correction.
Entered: 160 °
